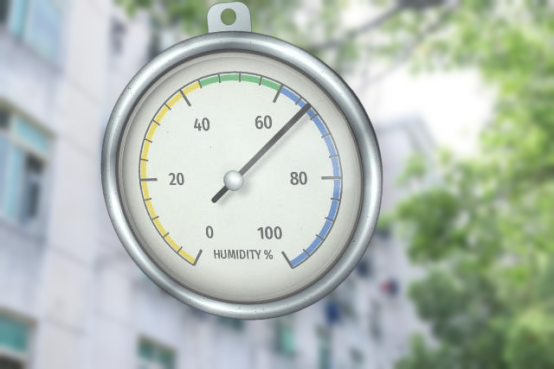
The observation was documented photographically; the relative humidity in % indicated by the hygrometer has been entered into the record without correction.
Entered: 66 %
